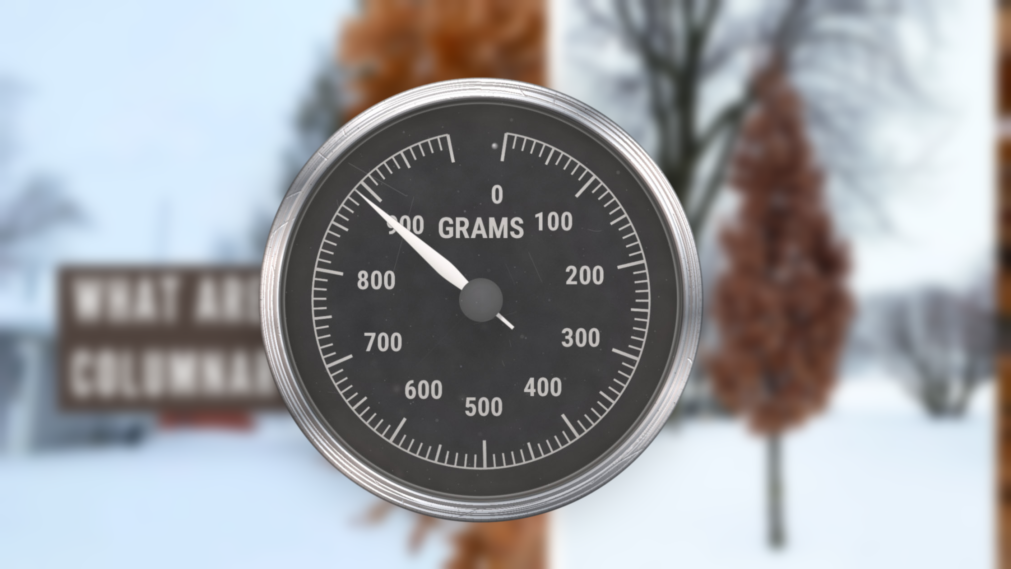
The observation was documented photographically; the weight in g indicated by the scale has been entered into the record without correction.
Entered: 890 g
